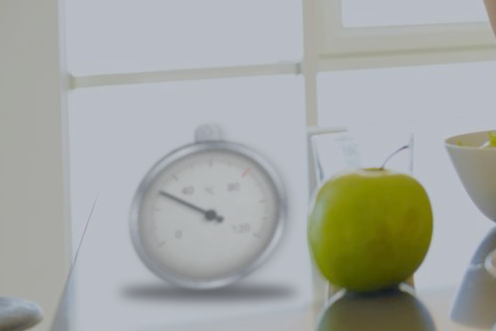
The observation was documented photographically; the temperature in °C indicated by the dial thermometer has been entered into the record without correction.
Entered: 30 °C
